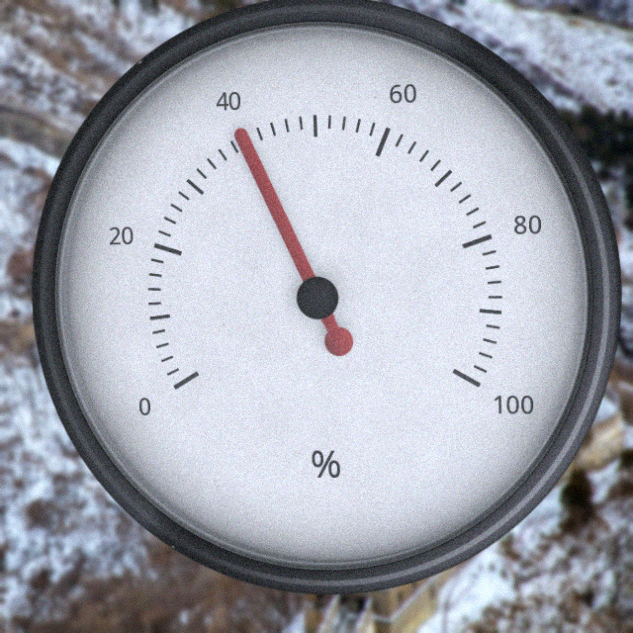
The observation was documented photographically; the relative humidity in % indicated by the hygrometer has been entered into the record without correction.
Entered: 40 %
